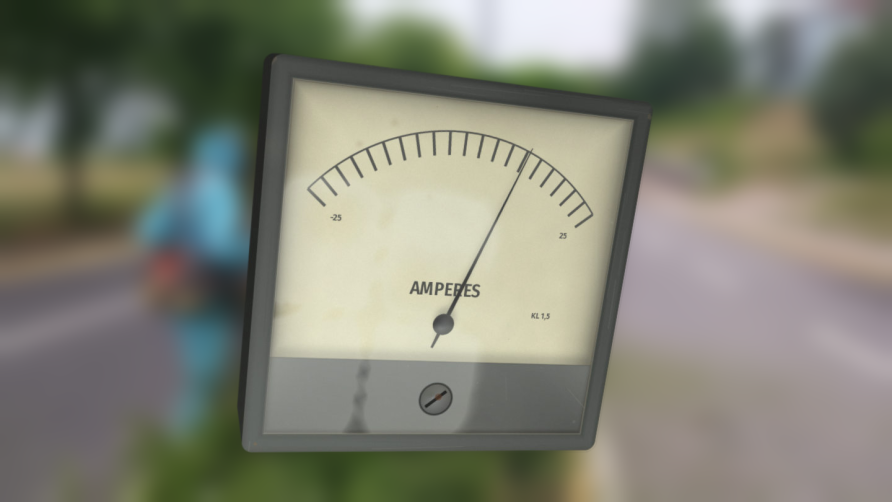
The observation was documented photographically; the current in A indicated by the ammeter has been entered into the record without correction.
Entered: 10 A
